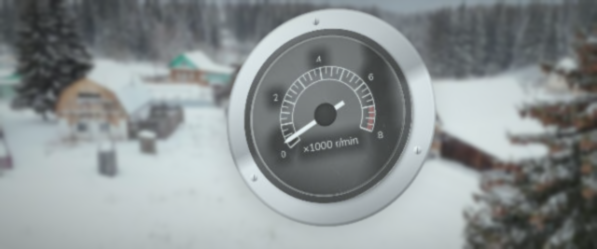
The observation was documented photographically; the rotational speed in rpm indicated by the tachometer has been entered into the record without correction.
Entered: 250 rpm
